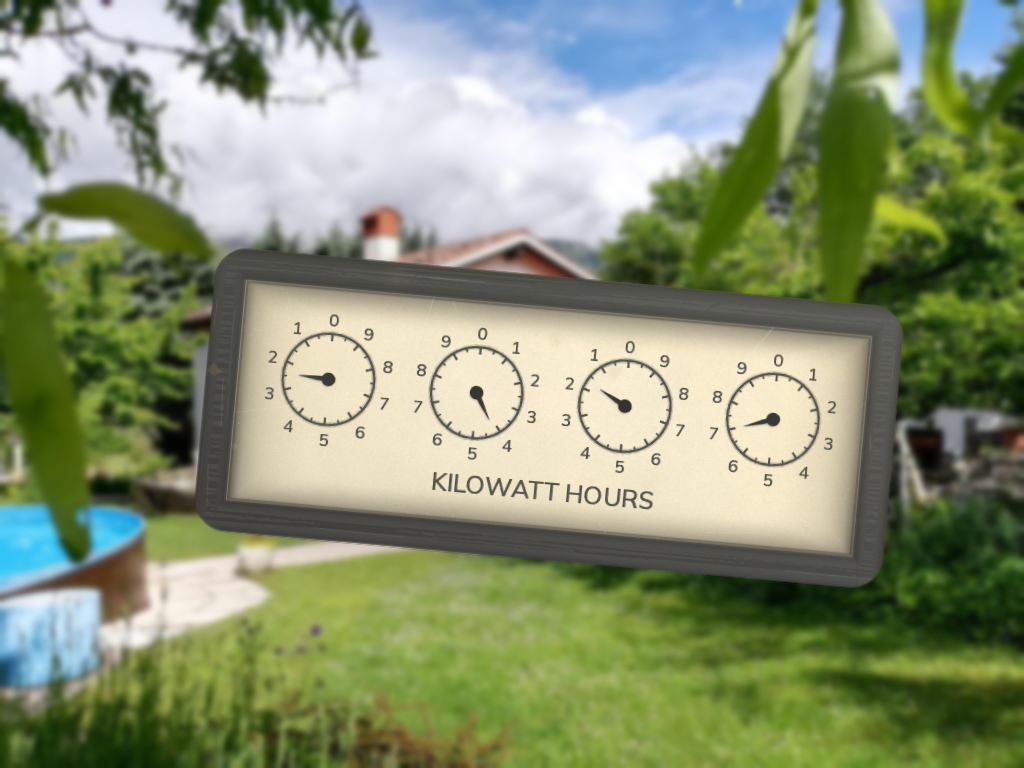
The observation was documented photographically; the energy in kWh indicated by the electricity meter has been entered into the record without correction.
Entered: 2417 kWh
